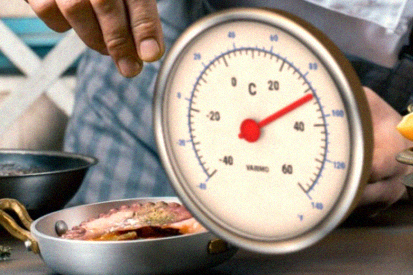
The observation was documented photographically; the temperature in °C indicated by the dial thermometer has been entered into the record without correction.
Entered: 32 °C
